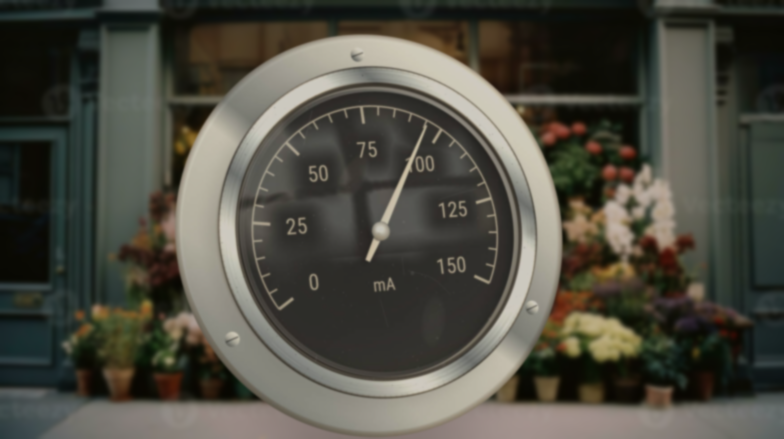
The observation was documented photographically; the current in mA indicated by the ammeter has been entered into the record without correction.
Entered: 95 mA
